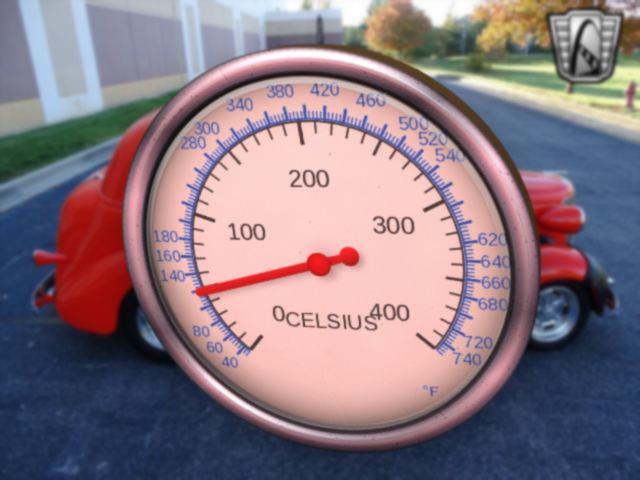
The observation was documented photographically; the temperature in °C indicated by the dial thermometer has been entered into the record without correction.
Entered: 50 °C
